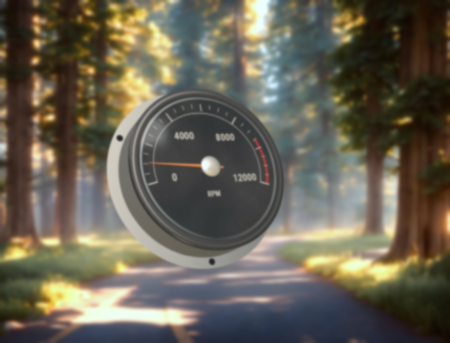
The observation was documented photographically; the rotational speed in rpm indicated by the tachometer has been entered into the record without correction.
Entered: 1000 rpm
